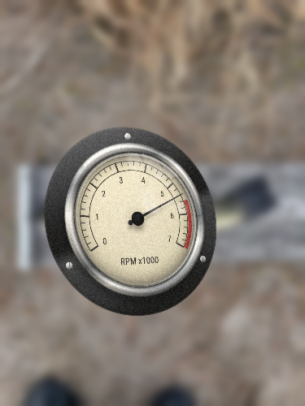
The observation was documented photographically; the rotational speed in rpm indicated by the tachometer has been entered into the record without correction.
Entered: 5400 rpm
